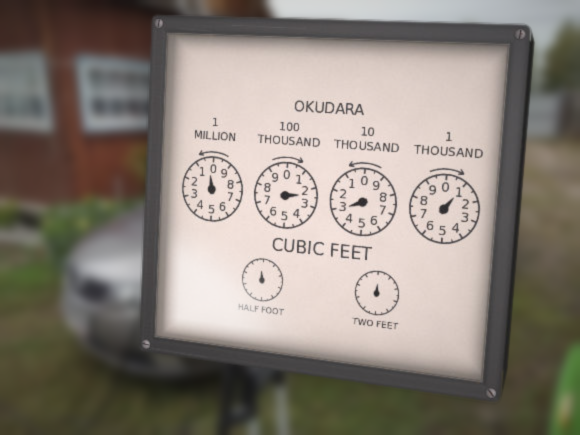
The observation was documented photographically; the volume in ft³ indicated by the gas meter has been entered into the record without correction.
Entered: 23100 ft³
